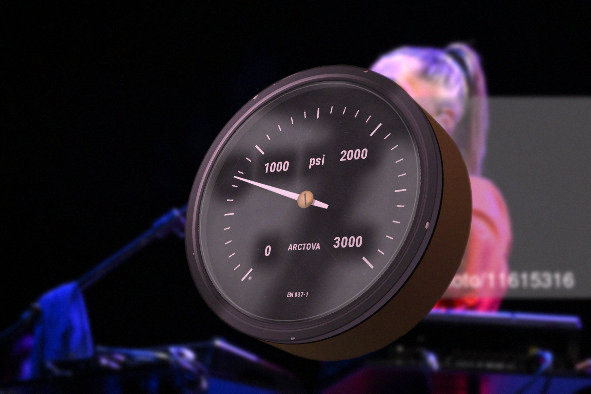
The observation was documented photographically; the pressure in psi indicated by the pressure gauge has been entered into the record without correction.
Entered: 750 psi
